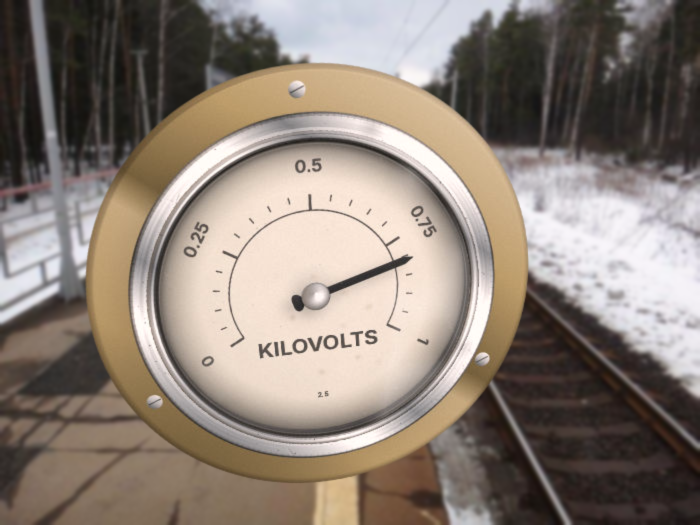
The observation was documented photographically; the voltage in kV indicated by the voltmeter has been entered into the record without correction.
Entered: 0.8 kV
